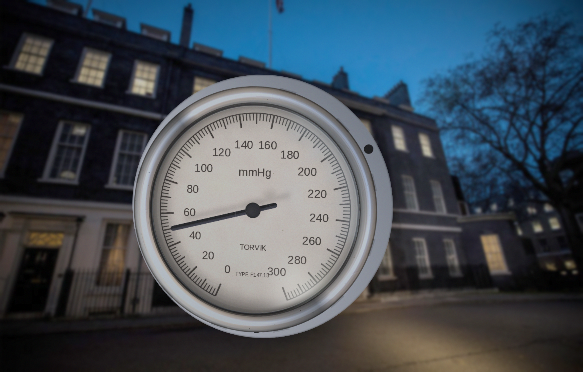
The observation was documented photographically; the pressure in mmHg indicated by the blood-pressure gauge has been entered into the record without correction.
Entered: 50 mmHg
